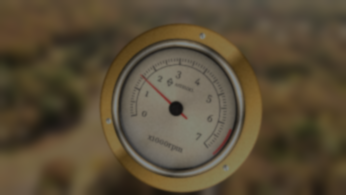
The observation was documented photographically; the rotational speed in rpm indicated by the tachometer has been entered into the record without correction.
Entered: 1500 rpm
